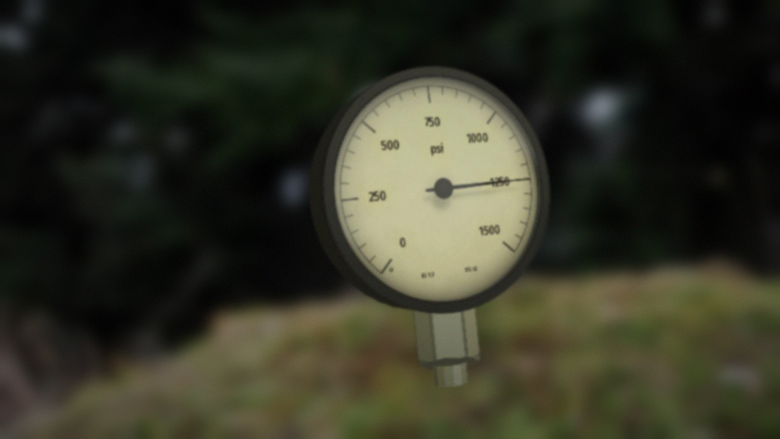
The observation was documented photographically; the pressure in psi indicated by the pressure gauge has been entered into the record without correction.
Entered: 1250 psi
